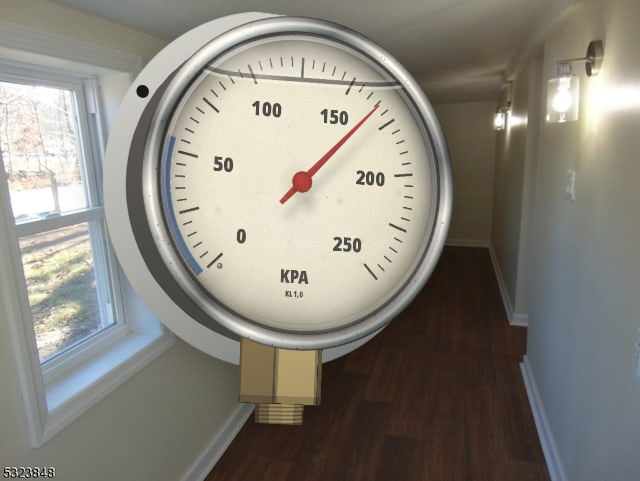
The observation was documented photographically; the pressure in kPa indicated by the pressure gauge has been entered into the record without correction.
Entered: 165 kPa
